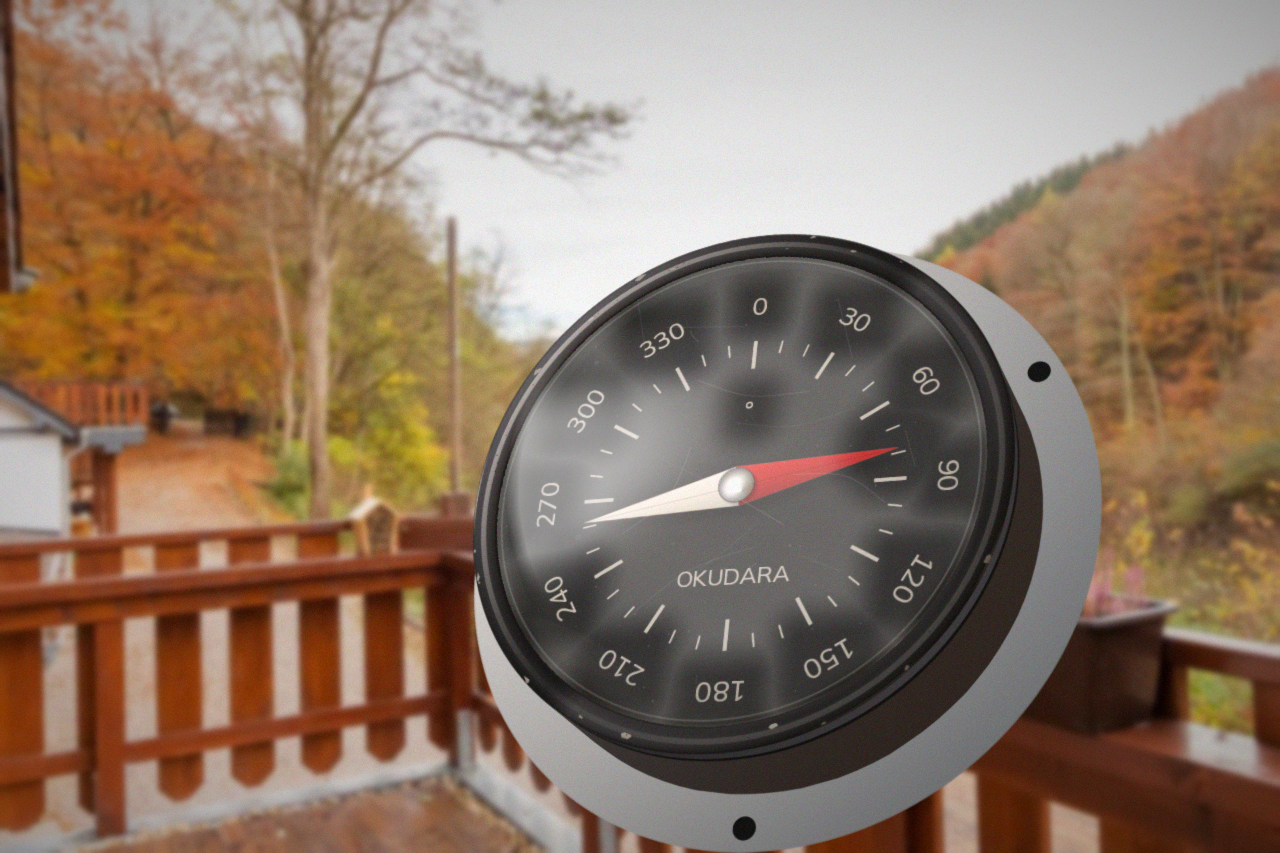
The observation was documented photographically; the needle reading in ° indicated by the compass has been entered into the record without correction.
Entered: 80 °
